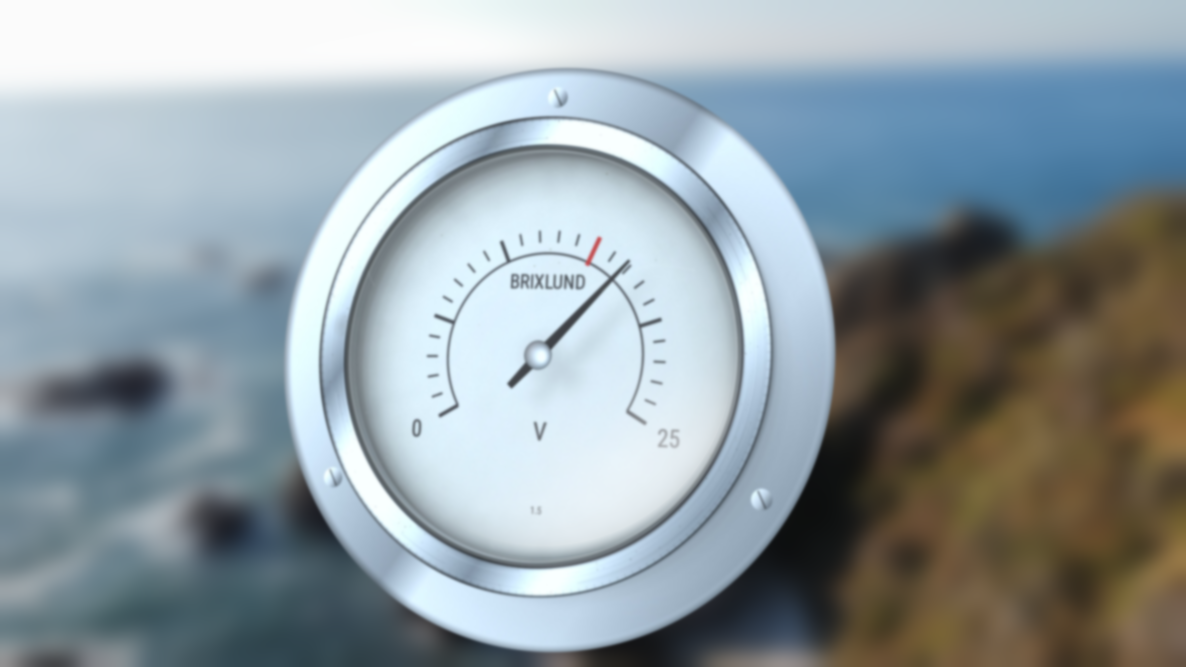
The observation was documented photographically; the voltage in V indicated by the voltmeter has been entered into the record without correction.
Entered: 17 V
